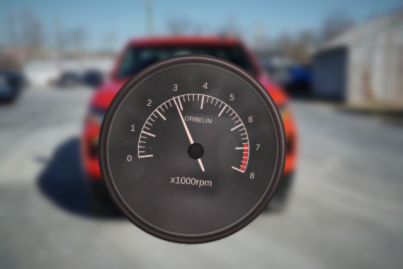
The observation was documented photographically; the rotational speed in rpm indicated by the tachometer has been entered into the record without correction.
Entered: 2800 rpm
